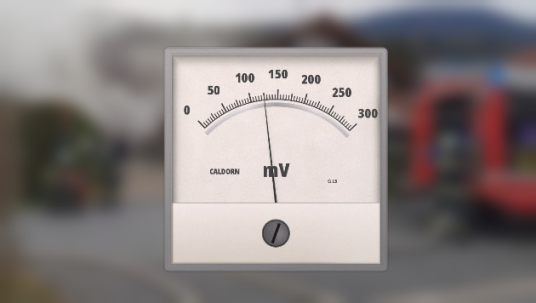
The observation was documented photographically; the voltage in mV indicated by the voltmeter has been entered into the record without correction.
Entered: 125 mV
